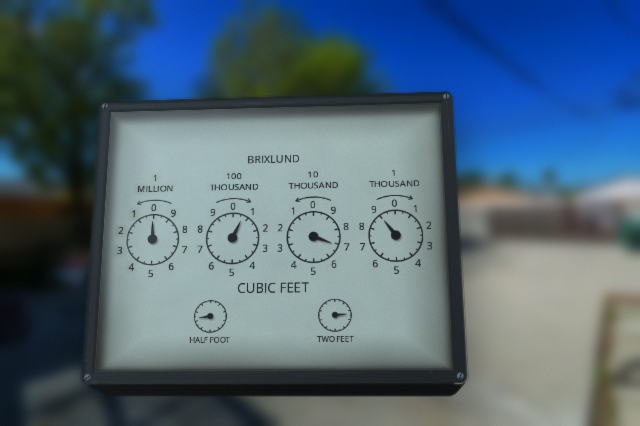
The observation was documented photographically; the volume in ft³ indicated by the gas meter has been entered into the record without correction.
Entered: 6900 ft³
